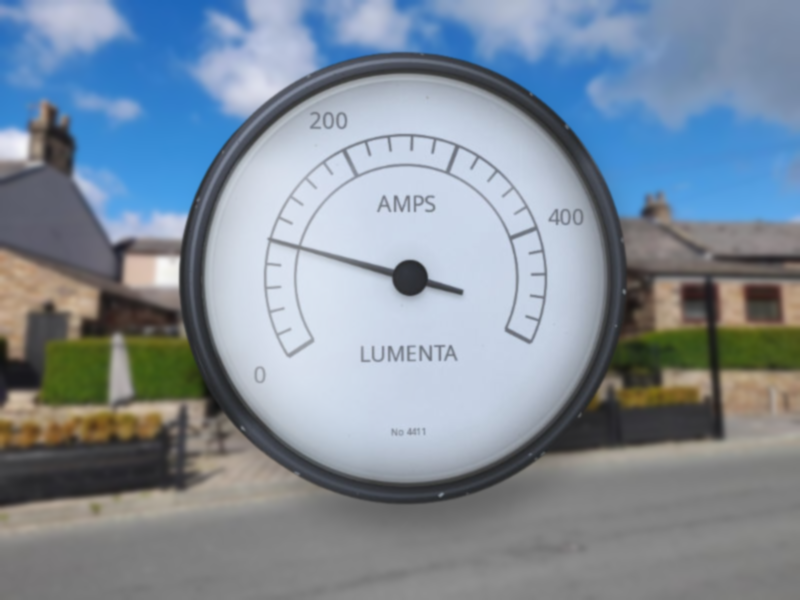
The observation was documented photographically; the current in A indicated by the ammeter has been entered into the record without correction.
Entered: 100 A
